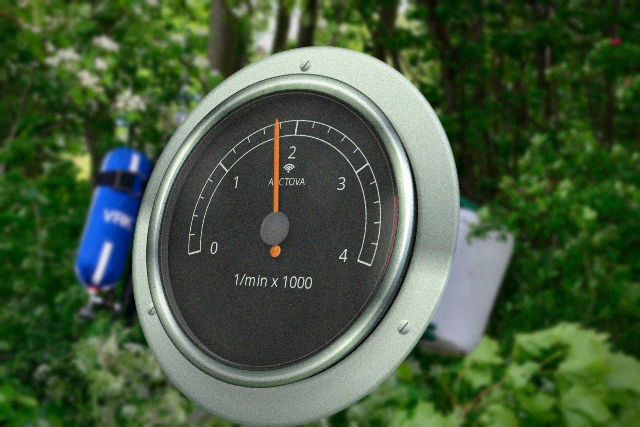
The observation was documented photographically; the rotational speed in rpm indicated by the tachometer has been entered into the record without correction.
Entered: 1800 rpm
